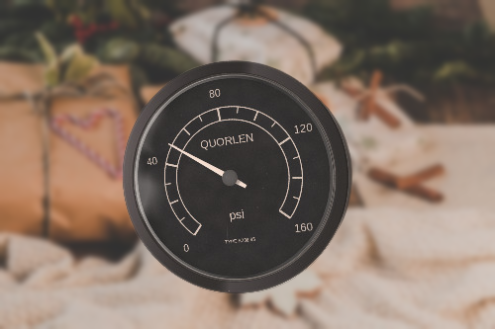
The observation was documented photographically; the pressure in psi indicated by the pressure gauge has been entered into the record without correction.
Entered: 50 psi
